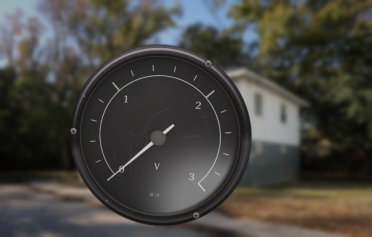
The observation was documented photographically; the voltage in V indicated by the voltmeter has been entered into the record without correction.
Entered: 0 V
